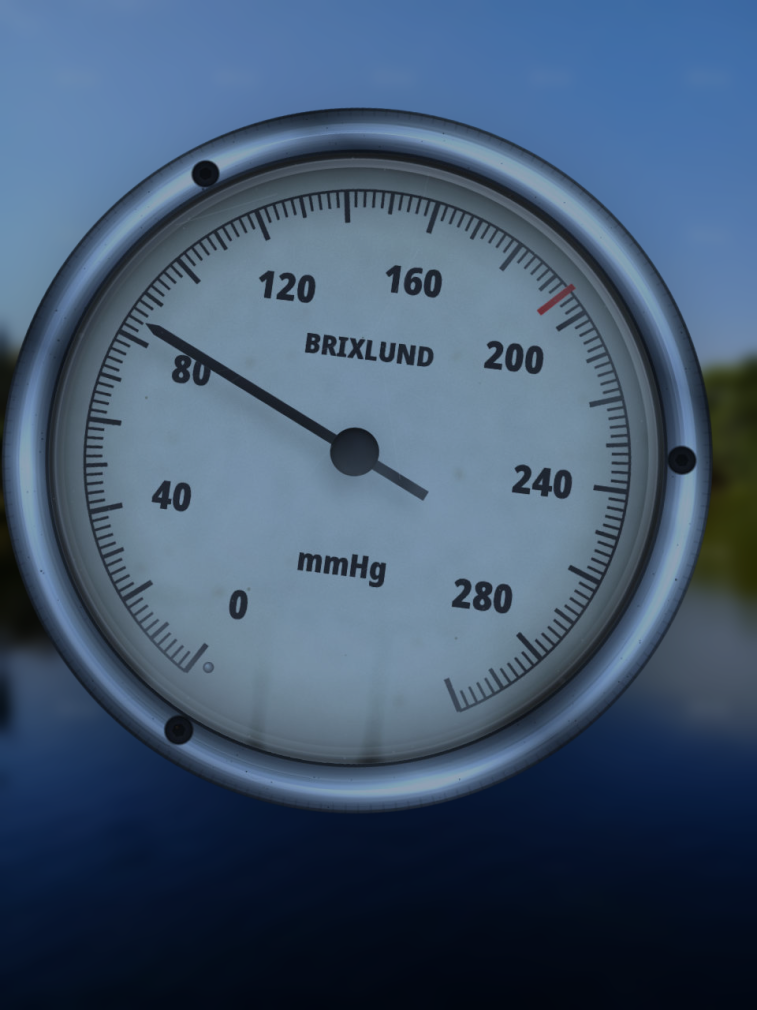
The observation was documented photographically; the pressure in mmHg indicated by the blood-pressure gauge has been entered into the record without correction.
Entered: 84 mmHg
